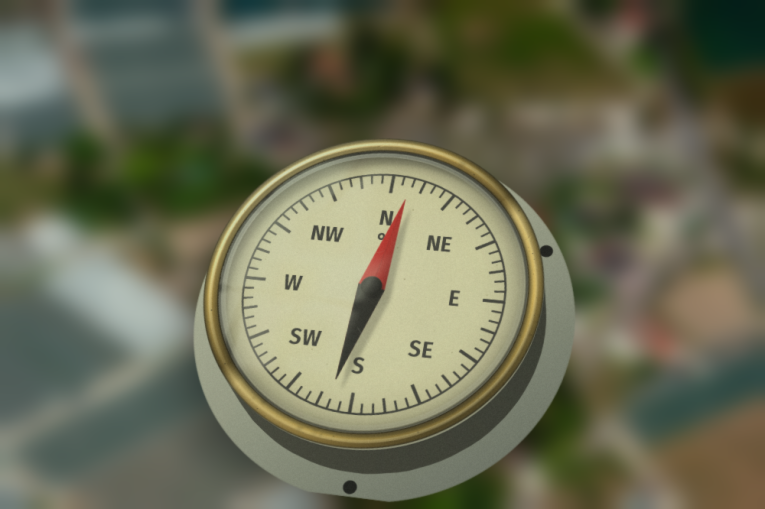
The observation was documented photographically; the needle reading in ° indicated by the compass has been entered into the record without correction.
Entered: 10 °
